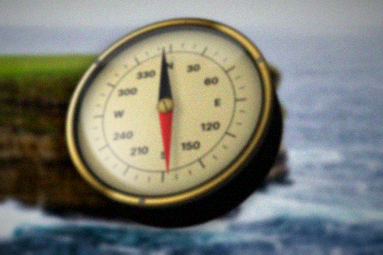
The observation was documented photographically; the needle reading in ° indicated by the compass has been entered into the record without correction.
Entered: 175 °
